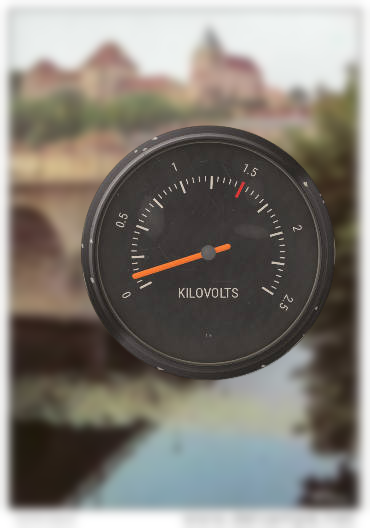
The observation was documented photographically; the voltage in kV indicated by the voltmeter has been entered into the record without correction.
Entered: 0.1 kV
